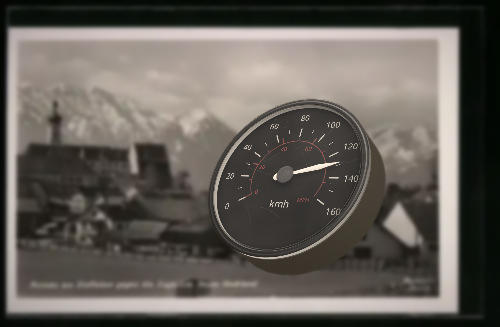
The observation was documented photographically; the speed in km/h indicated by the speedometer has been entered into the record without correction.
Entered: 130 km/h
